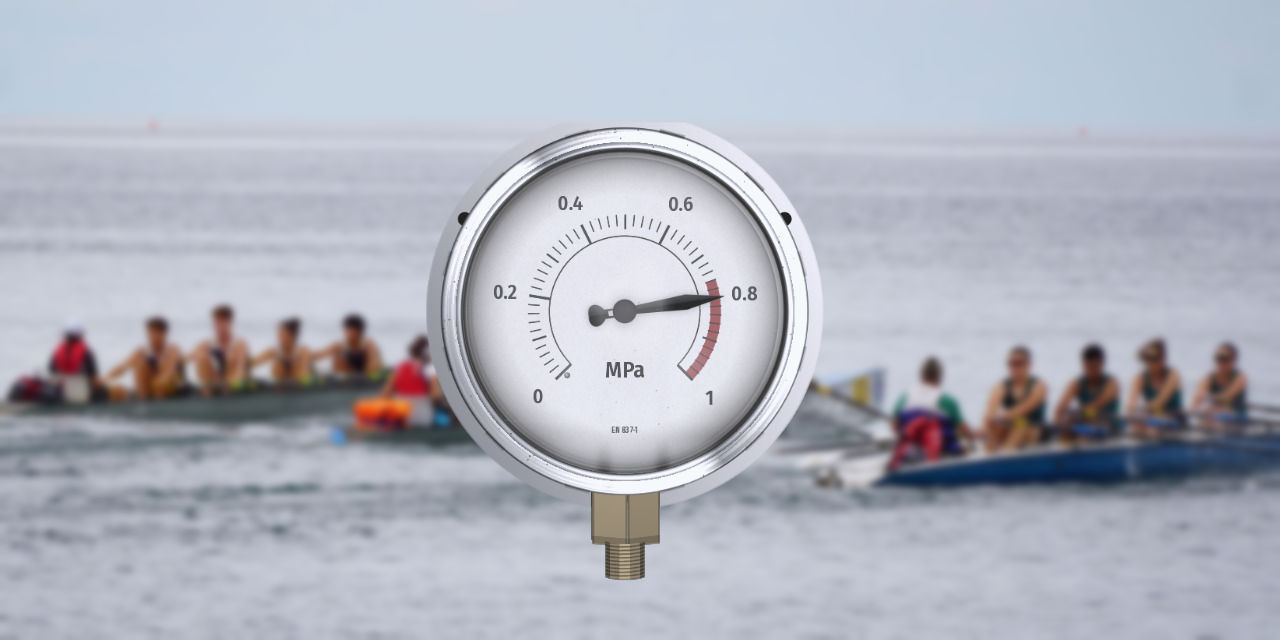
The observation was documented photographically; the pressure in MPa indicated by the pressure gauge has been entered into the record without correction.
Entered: 0.8 MPa
